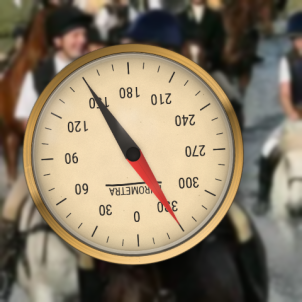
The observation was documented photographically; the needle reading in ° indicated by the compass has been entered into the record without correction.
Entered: 330 °
